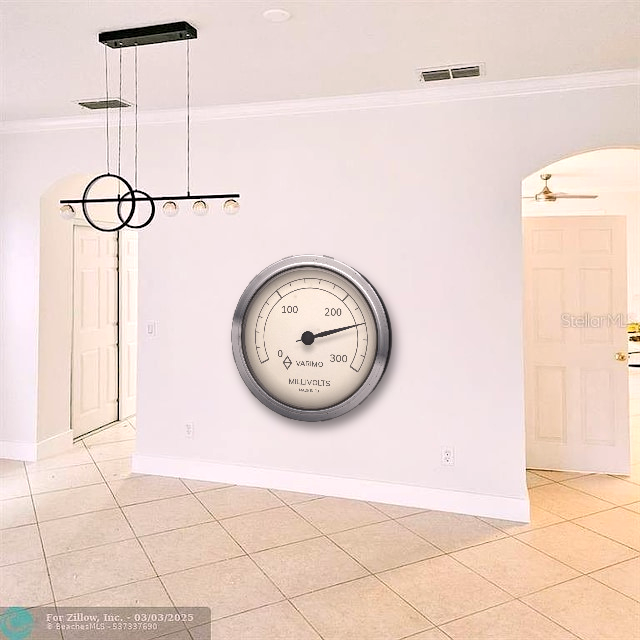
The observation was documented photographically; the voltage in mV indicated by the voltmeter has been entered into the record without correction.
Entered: 240 mV
